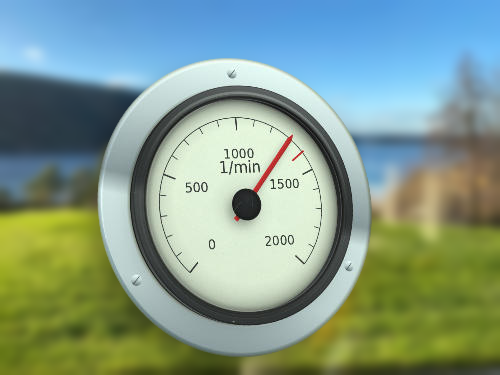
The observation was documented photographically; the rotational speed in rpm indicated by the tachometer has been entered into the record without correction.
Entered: 1300 rpm
